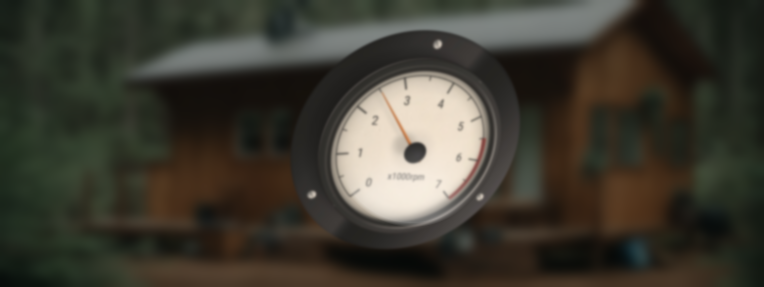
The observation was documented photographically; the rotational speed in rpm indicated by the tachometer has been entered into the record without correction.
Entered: 2500 rpm
